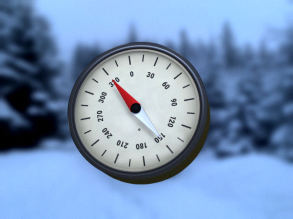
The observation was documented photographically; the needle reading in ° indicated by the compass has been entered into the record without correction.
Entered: 330 °
